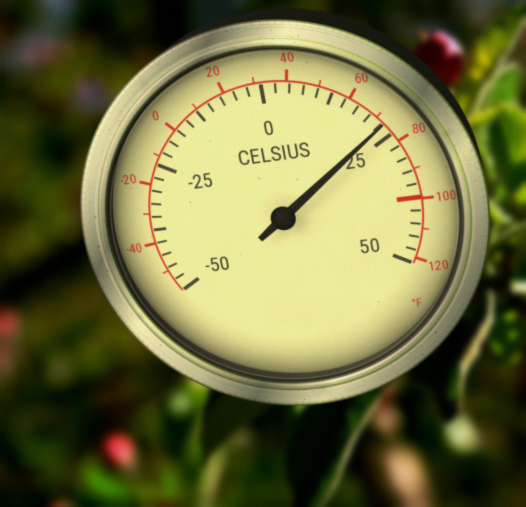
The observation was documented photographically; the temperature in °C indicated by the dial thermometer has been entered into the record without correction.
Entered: 22.5 °C
